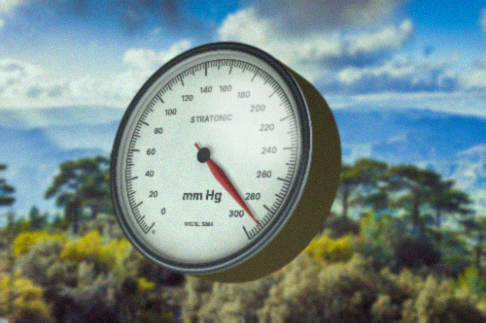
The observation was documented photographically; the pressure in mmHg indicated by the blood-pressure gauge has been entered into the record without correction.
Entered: 290 mmHg
